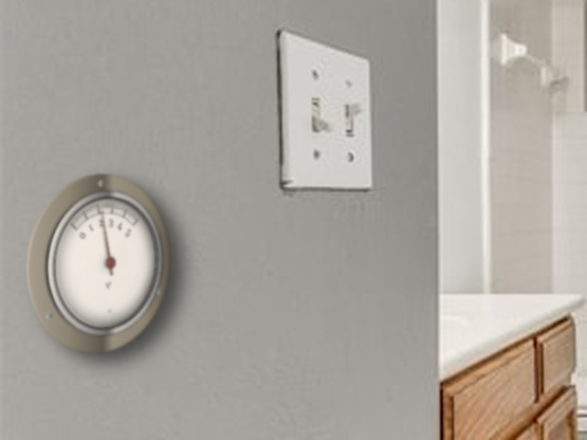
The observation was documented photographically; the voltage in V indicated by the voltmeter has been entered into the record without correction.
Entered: 2 V
